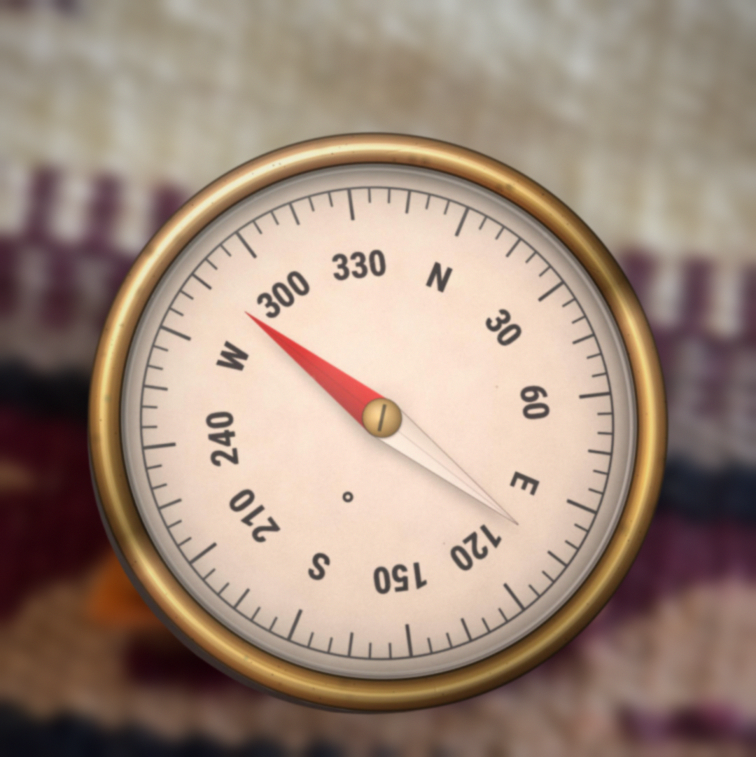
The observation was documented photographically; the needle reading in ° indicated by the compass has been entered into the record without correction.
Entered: 285 °
